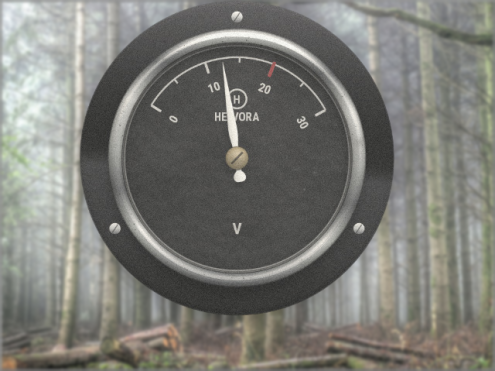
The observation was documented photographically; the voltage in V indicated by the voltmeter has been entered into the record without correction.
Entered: 12.5 V
